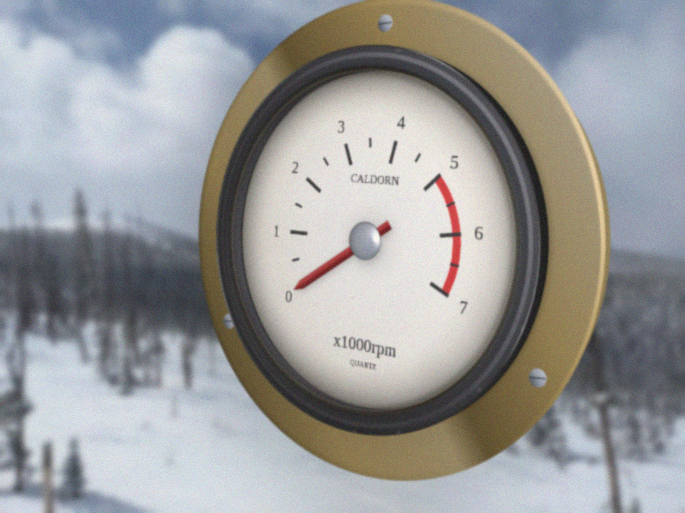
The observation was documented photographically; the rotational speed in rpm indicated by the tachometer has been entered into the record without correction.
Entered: 0 rpm
